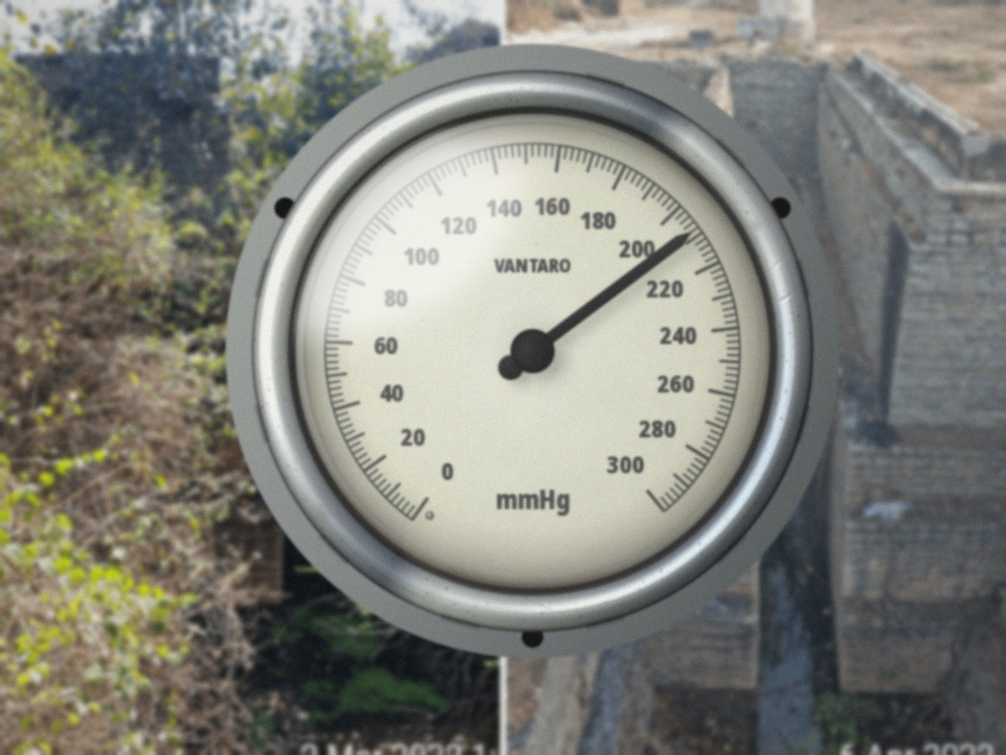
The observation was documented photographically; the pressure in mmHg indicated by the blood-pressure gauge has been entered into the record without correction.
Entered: 208 mmHg
